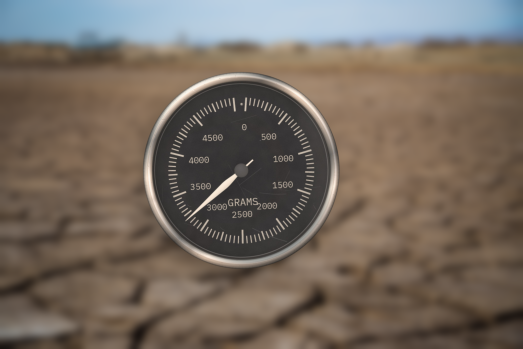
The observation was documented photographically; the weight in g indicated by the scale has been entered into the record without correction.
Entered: 3200 g
